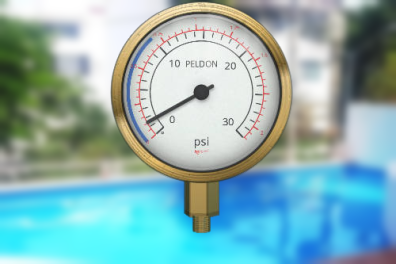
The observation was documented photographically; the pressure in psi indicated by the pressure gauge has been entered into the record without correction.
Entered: 1.5 psi
